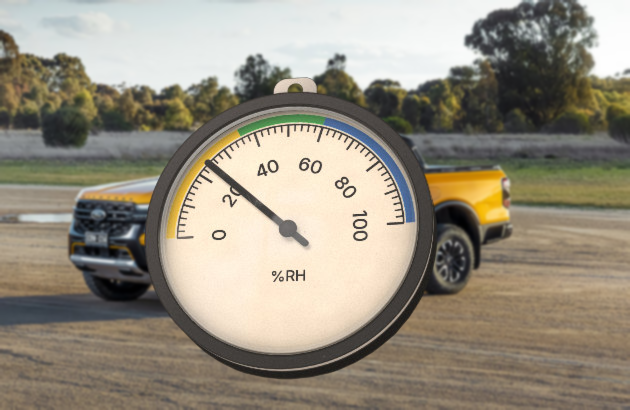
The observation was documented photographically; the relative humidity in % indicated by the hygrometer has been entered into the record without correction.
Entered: 24 %
